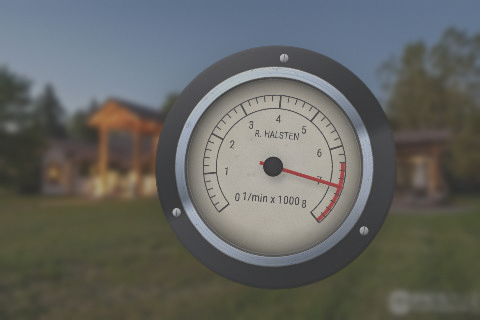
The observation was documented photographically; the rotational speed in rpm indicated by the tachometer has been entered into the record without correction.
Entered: 7000 rpm
